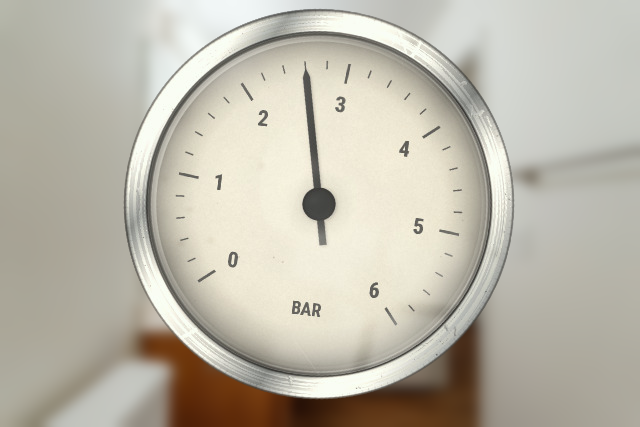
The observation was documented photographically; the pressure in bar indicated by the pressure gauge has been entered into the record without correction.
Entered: 2.6 bar
